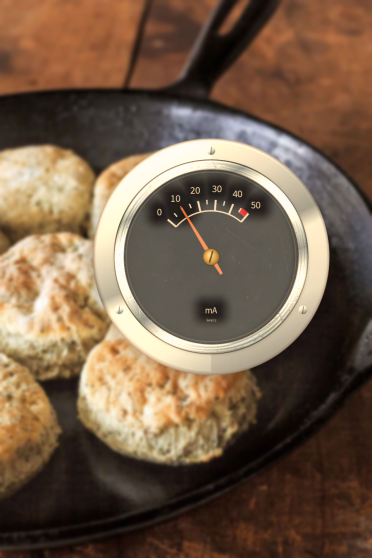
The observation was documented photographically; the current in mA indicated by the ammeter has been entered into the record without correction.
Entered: 10 mA
